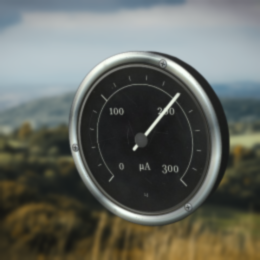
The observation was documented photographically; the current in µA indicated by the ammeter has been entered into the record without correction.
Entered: 200 µA
